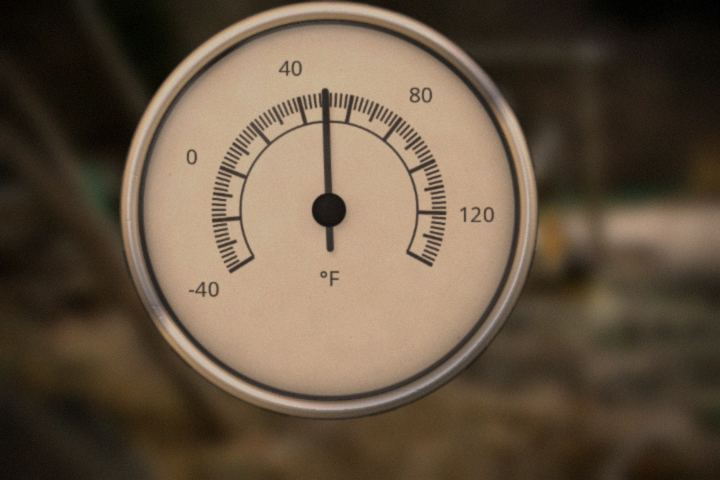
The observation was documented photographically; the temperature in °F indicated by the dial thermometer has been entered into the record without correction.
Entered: 50 °F
